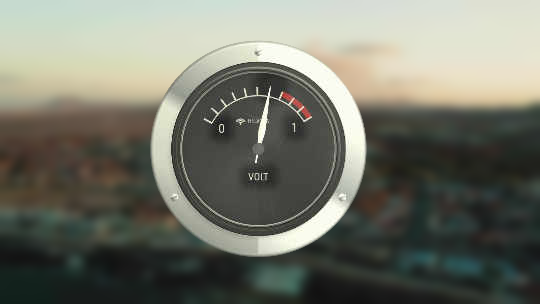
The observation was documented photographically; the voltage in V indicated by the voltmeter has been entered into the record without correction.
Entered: 0.6 V
